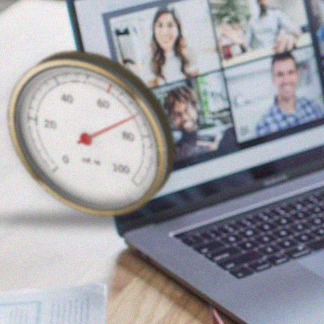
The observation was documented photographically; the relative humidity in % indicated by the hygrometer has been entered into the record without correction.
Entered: 72 %
